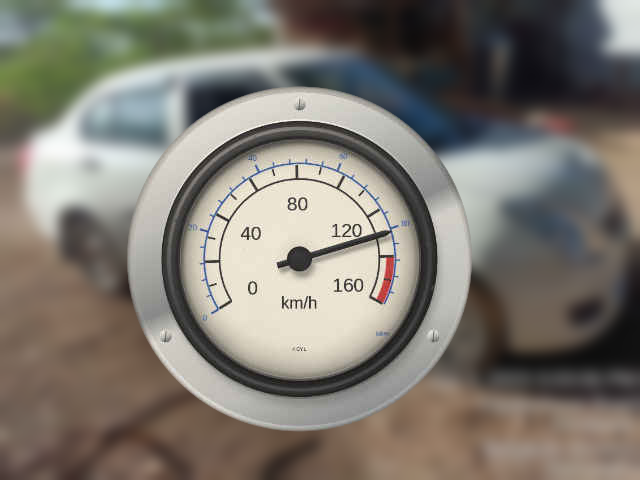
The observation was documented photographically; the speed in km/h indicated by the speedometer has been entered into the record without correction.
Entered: 130 km/h
